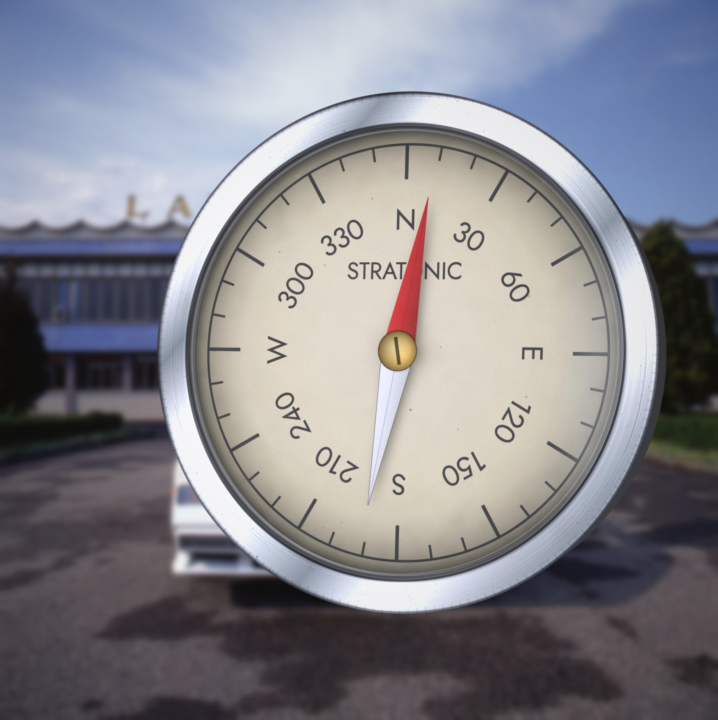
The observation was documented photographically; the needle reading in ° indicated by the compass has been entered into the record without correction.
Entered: 10 °
